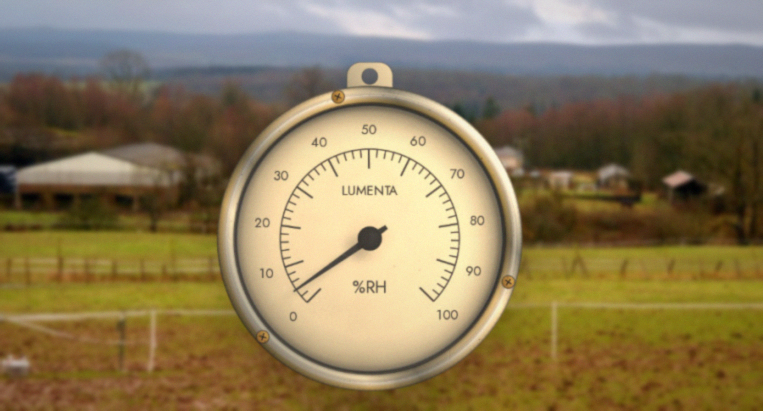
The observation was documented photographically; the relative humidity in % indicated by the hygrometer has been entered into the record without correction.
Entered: 4 %
